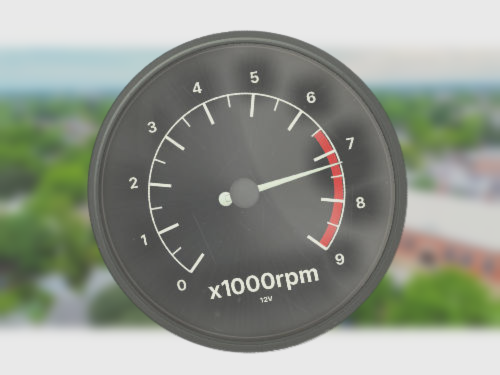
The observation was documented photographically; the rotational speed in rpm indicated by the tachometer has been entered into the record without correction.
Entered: 7250 rpm
